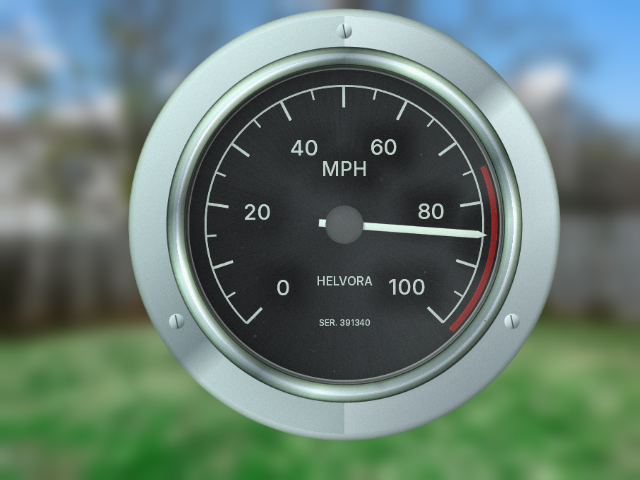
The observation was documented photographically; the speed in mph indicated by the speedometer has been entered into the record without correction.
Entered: 85 mph
